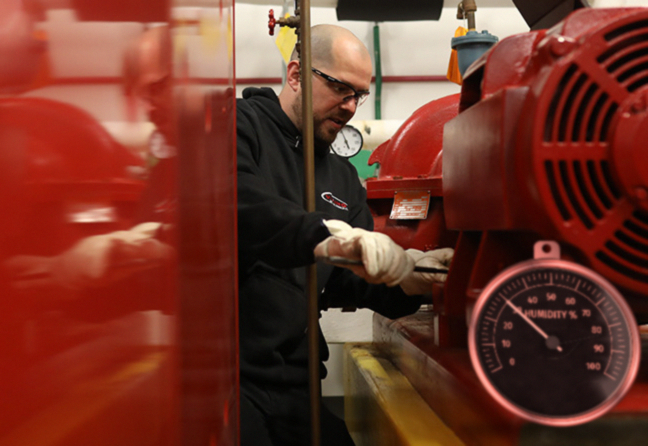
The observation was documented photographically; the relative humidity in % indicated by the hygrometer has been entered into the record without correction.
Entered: 30 %
